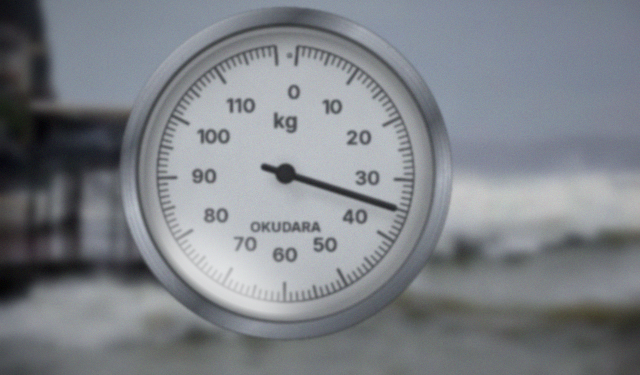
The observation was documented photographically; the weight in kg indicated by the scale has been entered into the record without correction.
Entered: 35 kg
